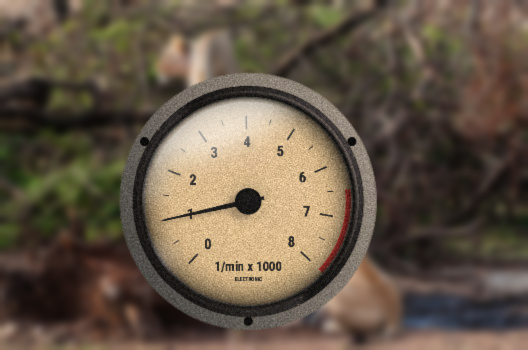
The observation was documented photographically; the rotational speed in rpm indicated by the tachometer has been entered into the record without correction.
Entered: 1000 rpm
